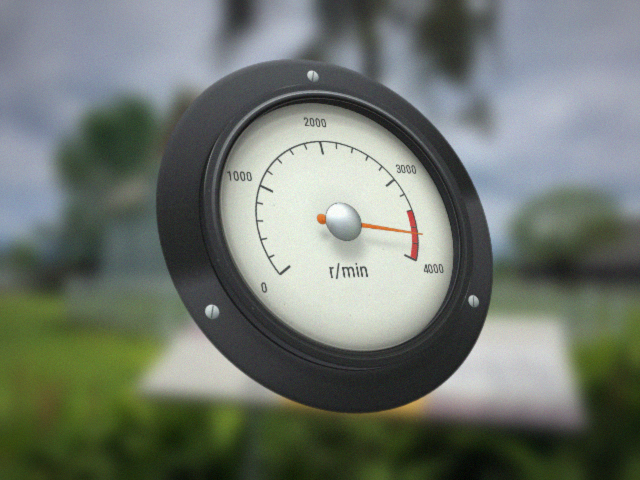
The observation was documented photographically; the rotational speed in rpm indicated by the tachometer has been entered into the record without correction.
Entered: 3700 rpm
